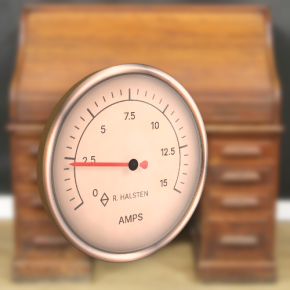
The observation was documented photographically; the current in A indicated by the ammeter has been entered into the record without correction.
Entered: 2.25 A
